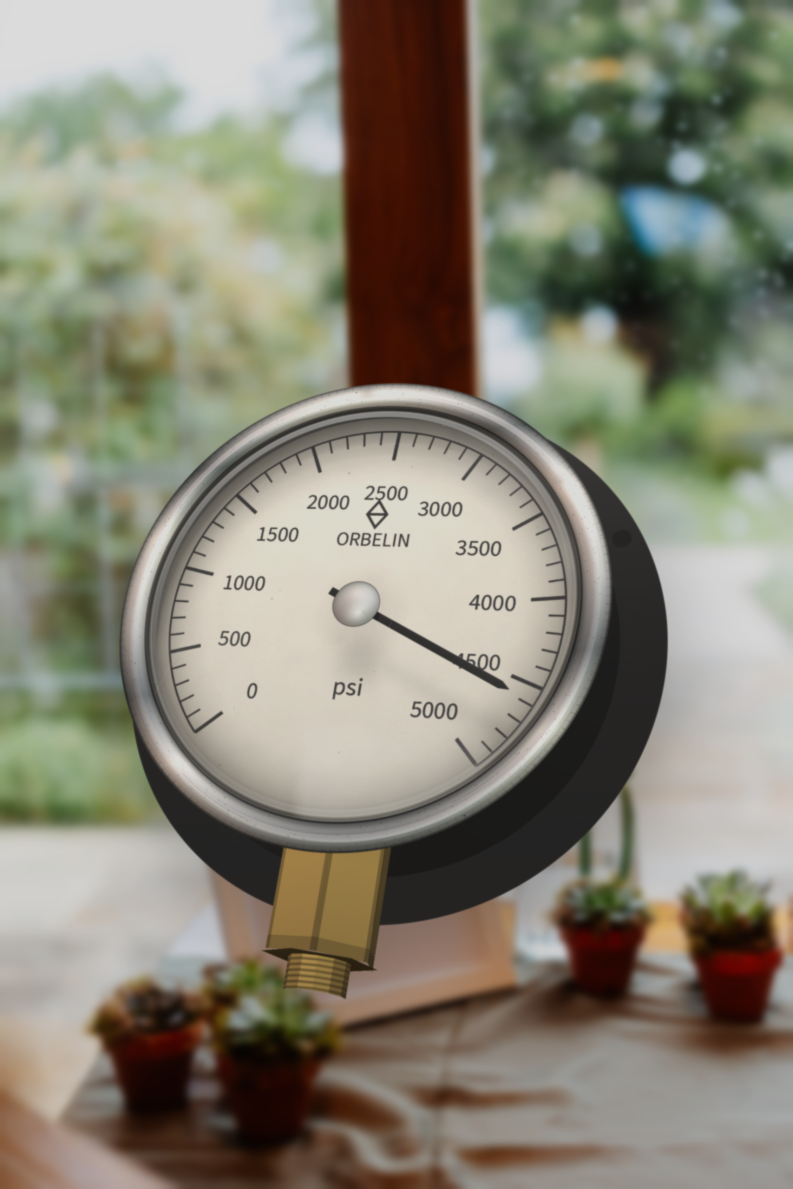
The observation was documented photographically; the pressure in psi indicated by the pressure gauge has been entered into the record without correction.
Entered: 4600 psi
